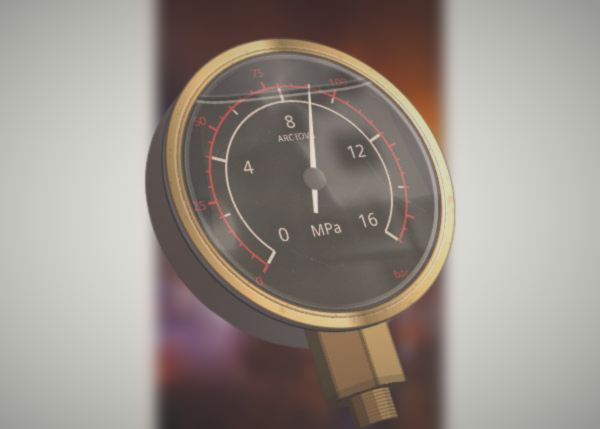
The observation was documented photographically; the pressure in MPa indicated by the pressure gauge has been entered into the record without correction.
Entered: 9 MPa
